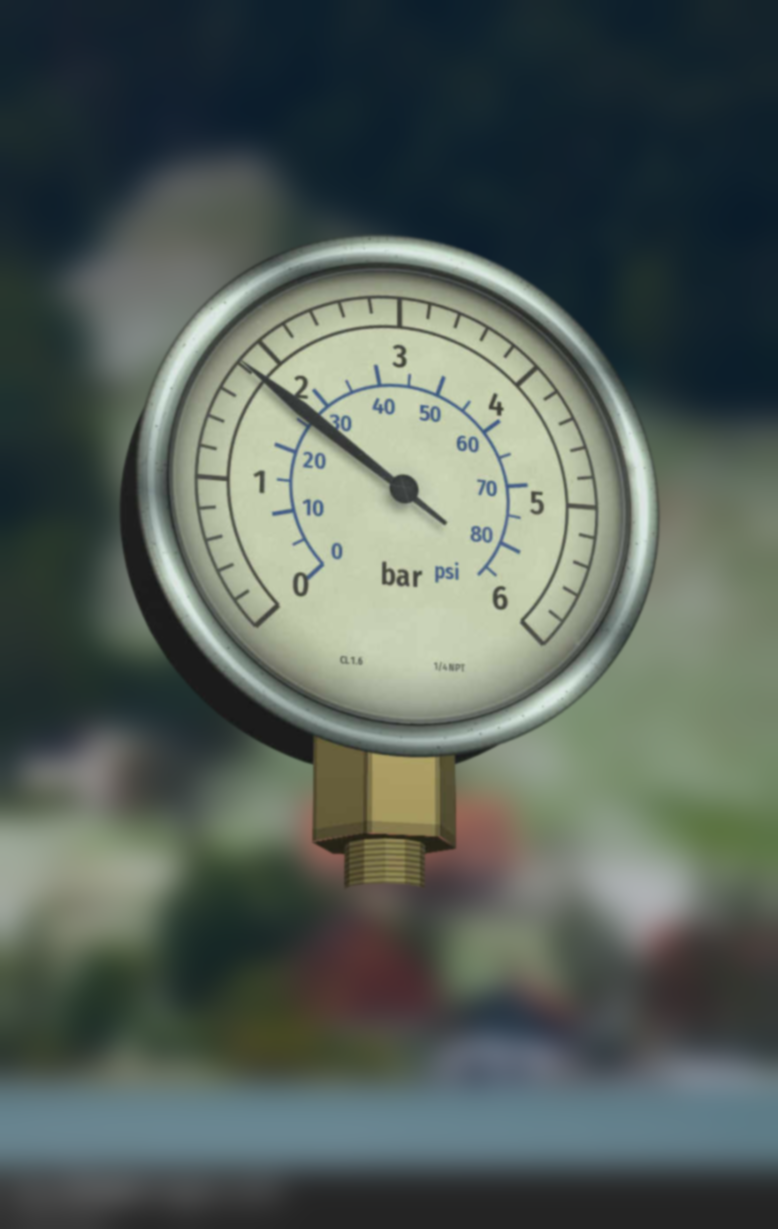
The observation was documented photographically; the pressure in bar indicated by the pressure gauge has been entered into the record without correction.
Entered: 1.8 bar
